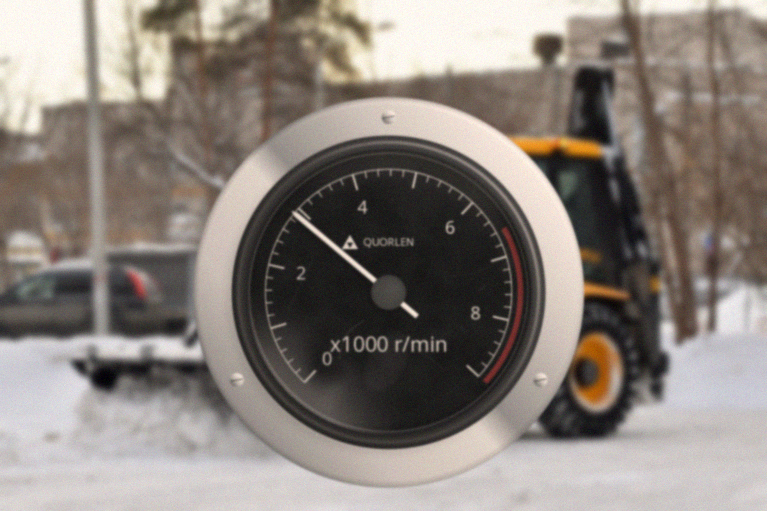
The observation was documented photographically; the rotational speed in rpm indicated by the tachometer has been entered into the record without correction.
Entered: 2900 rpm
